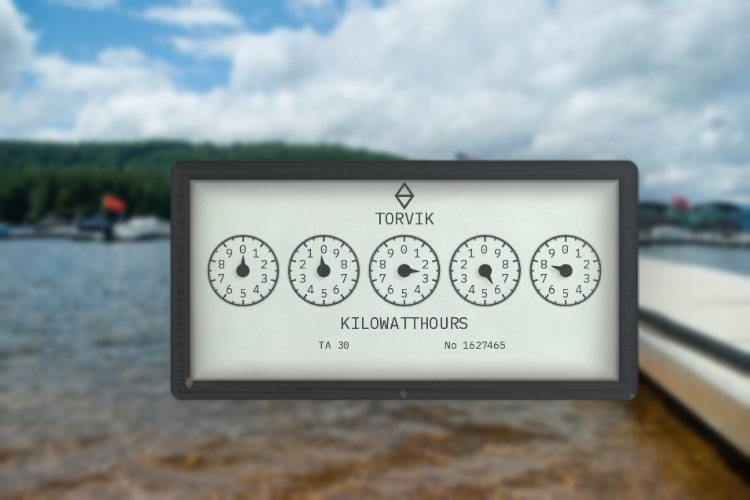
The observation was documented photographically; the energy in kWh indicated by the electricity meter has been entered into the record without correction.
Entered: 258 kWh
